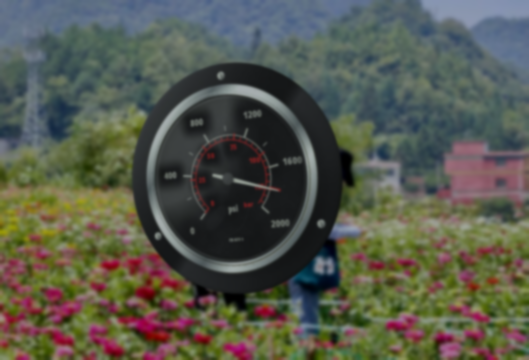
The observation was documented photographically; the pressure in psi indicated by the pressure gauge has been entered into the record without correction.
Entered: 1800 psi
